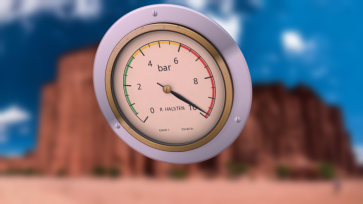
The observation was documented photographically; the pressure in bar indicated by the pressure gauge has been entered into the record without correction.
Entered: 9.75 bar
